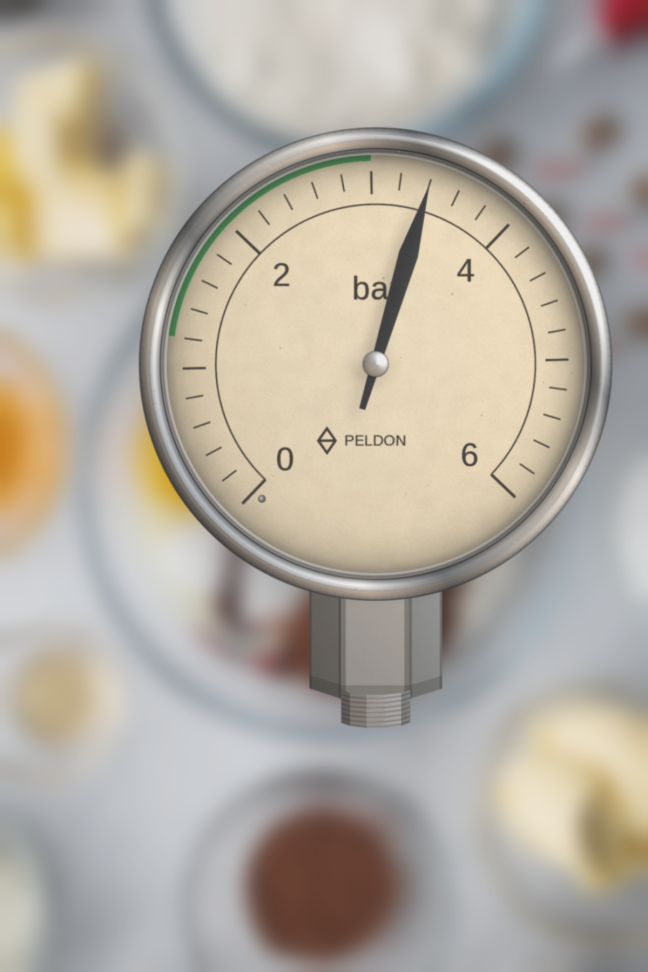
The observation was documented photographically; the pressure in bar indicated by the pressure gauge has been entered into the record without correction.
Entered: 3.4 bar
